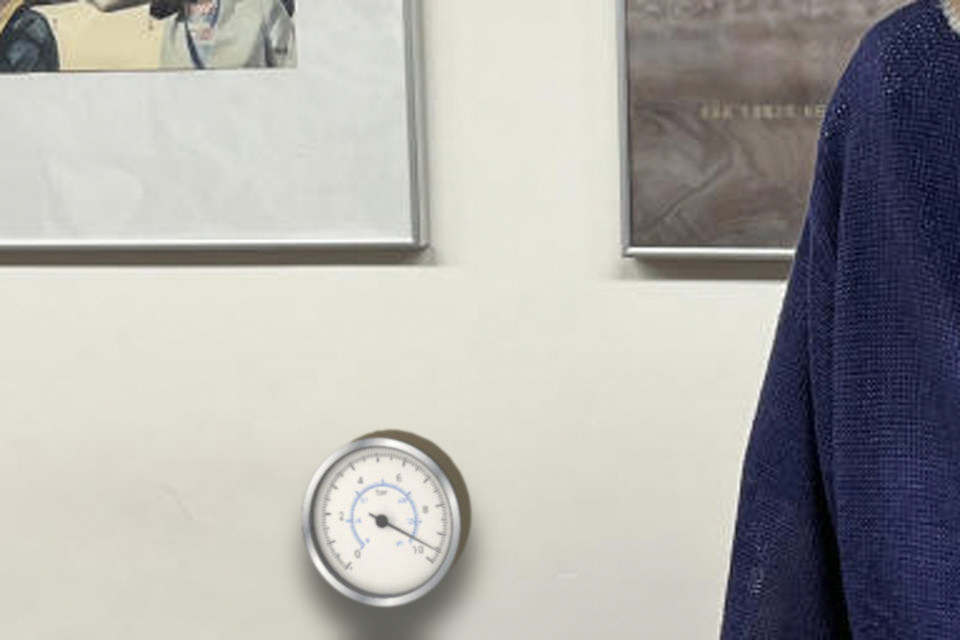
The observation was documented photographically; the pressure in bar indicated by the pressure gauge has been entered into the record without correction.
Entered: 9.5 bar
